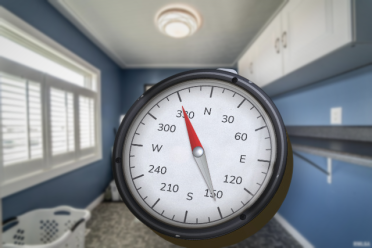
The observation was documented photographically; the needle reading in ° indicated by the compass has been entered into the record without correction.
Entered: 330 °
